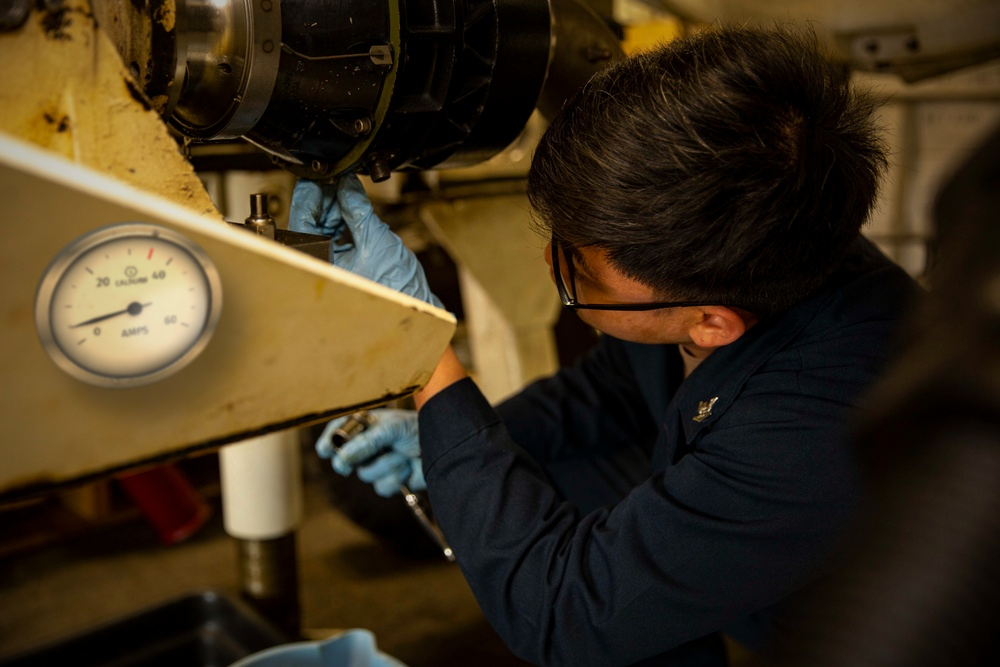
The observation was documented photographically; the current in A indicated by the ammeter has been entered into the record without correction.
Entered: 5 A
